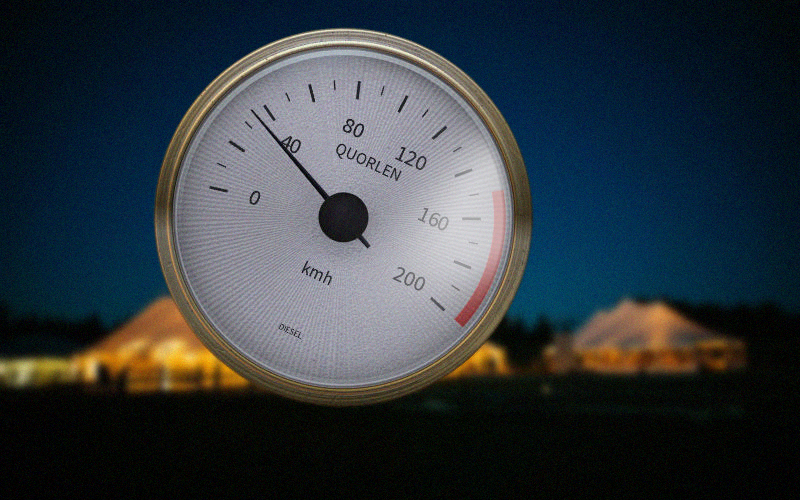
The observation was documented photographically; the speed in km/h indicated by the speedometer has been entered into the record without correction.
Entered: 35 km/h
